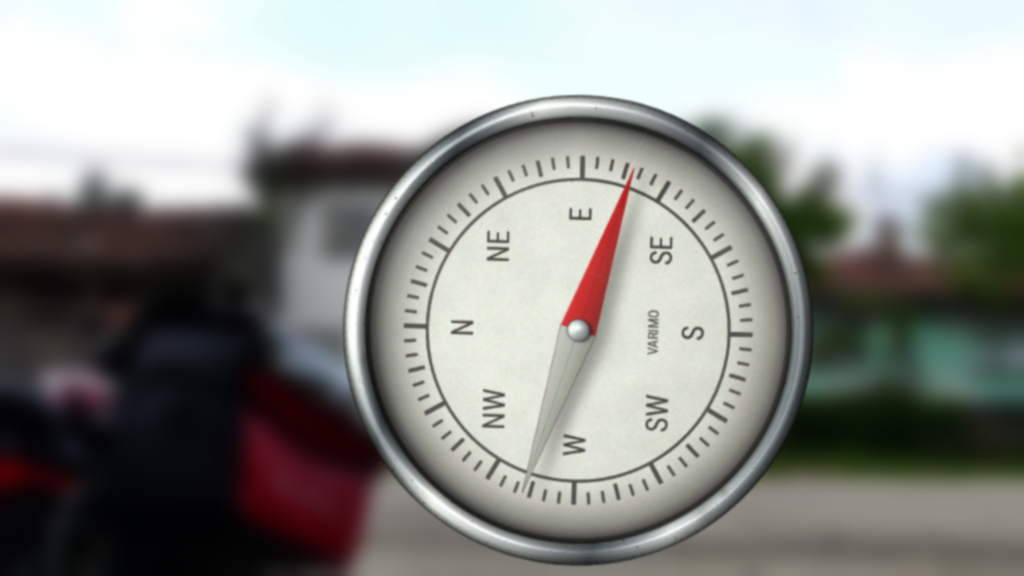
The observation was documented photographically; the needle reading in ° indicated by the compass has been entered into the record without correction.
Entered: 107.5 °
